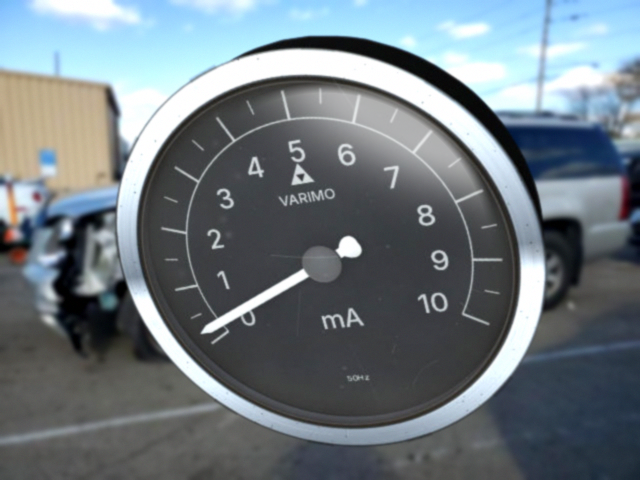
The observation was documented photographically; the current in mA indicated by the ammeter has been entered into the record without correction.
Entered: 0.25 mA
